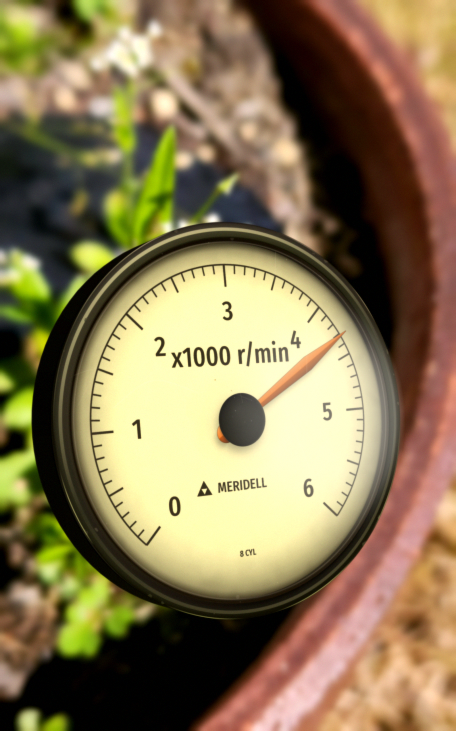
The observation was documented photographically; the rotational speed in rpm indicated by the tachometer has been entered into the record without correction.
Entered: 4300 rpm
